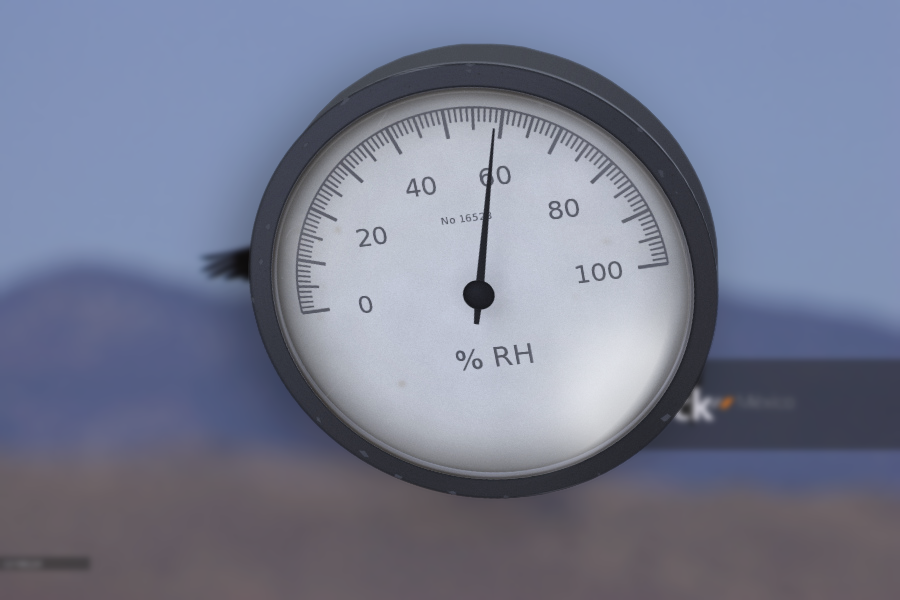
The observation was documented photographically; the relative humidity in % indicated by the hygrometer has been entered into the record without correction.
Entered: 59 %
